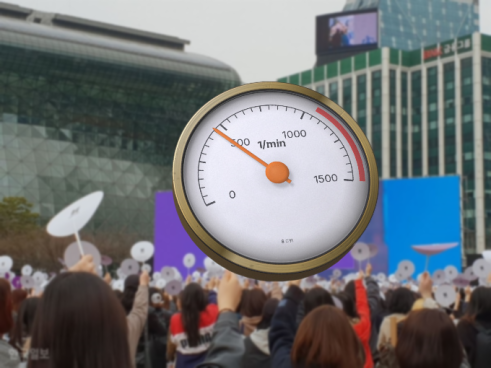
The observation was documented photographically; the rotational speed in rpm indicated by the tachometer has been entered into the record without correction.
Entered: 450 rpm
